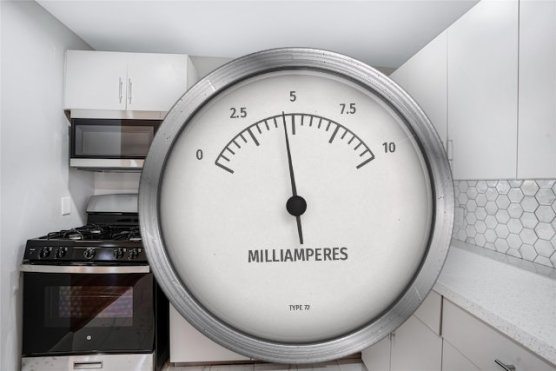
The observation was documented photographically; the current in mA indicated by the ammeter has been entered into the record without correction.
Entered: 4.5 mA
